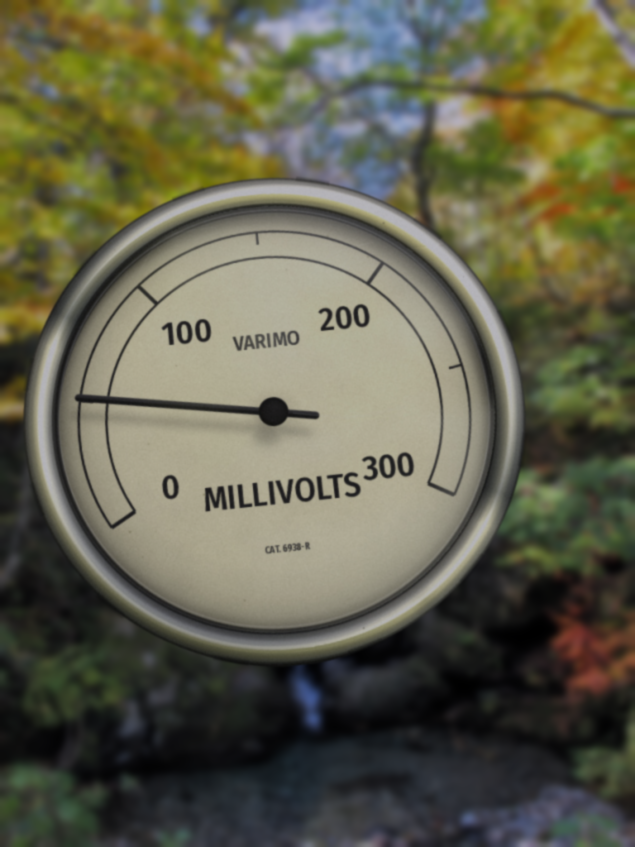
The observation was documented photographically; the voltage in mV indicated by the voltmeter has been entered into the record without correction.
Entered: 50 mV
